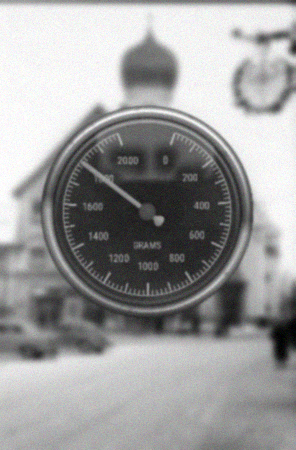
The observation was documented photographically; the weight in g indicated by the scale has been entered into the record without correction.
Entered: 1800 g
